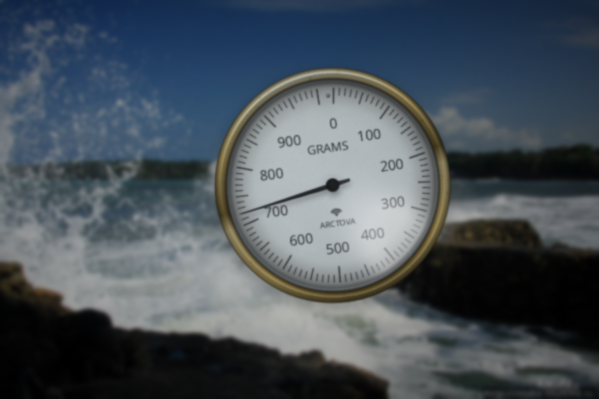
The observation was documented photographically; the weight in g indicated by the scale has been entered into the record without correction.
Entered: 720 g
